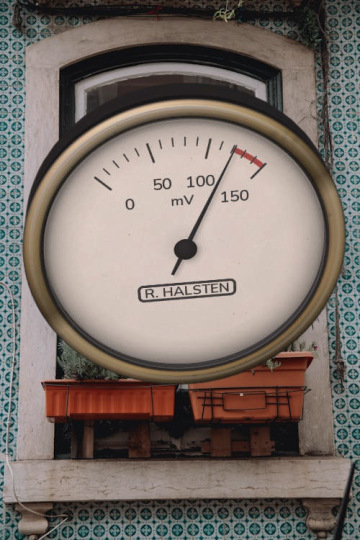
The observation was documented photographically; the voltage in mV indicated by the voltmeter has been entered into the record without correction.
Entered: 120 mV
